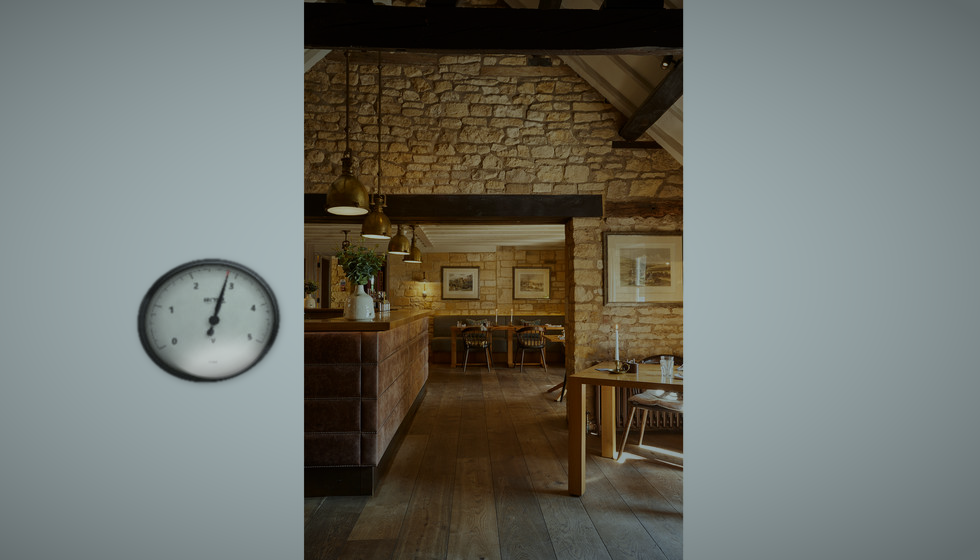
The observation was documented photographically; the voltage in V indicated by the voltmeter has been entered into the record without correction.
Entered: 2.8 V
